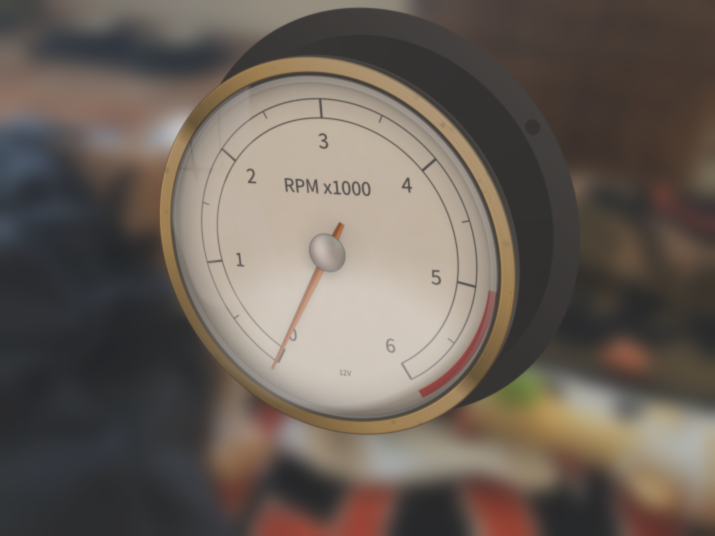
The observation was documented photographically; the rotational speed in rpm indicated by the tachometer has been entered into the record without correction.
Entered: 0 rpm
